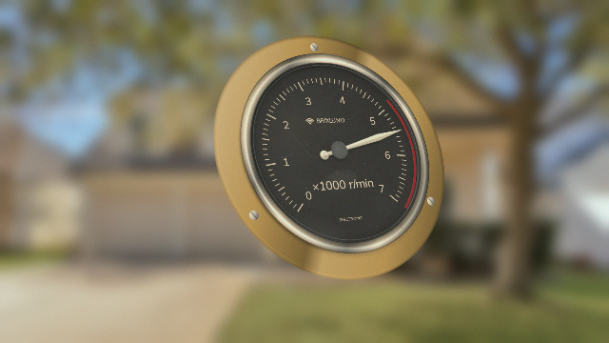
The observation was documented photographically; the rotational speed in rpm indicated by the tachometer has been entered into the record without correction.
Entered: 5500 rpm
